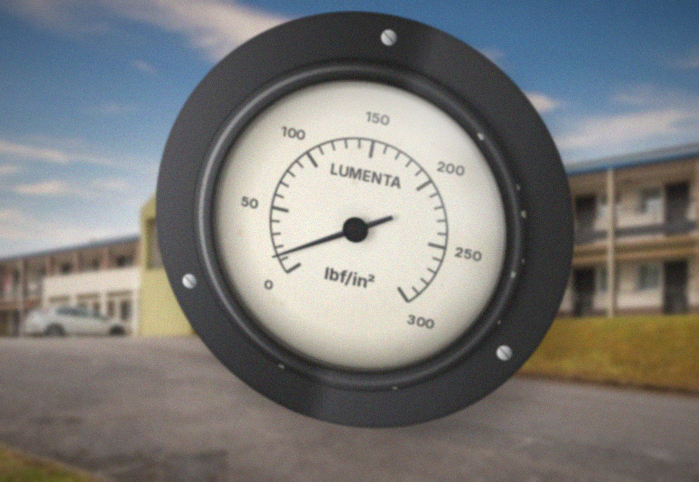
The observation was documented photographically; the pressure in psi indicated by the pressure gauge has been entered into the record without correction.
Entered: 15 psi
